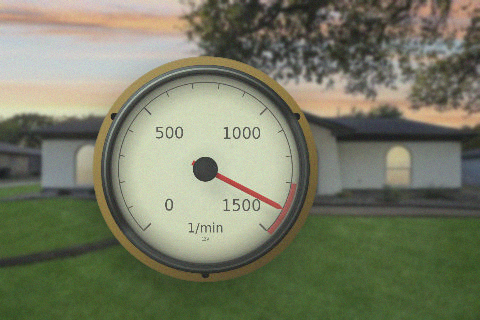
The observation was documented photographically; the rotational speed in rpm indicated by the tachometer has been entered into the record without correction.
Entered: 1400 rpm
